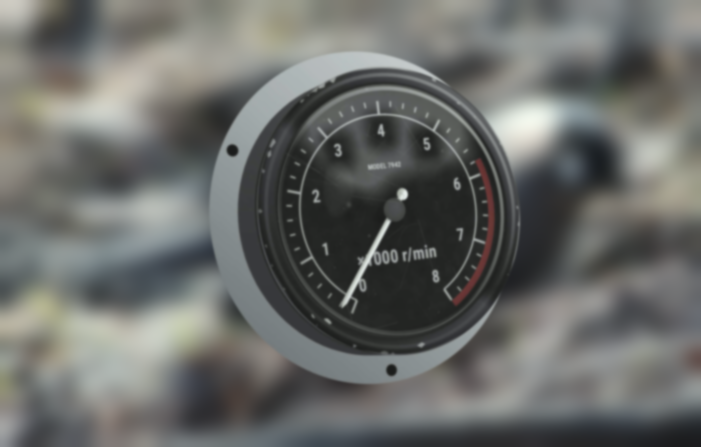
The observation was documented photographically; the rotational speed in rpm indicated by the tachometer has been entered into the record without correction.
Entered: 200 rpm
